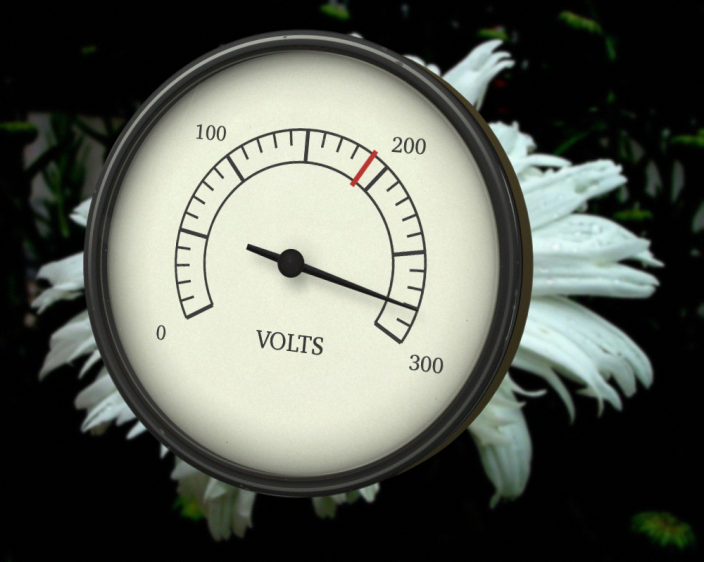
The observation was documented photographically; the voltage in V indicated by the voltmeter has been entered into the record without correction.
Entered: 280 V
